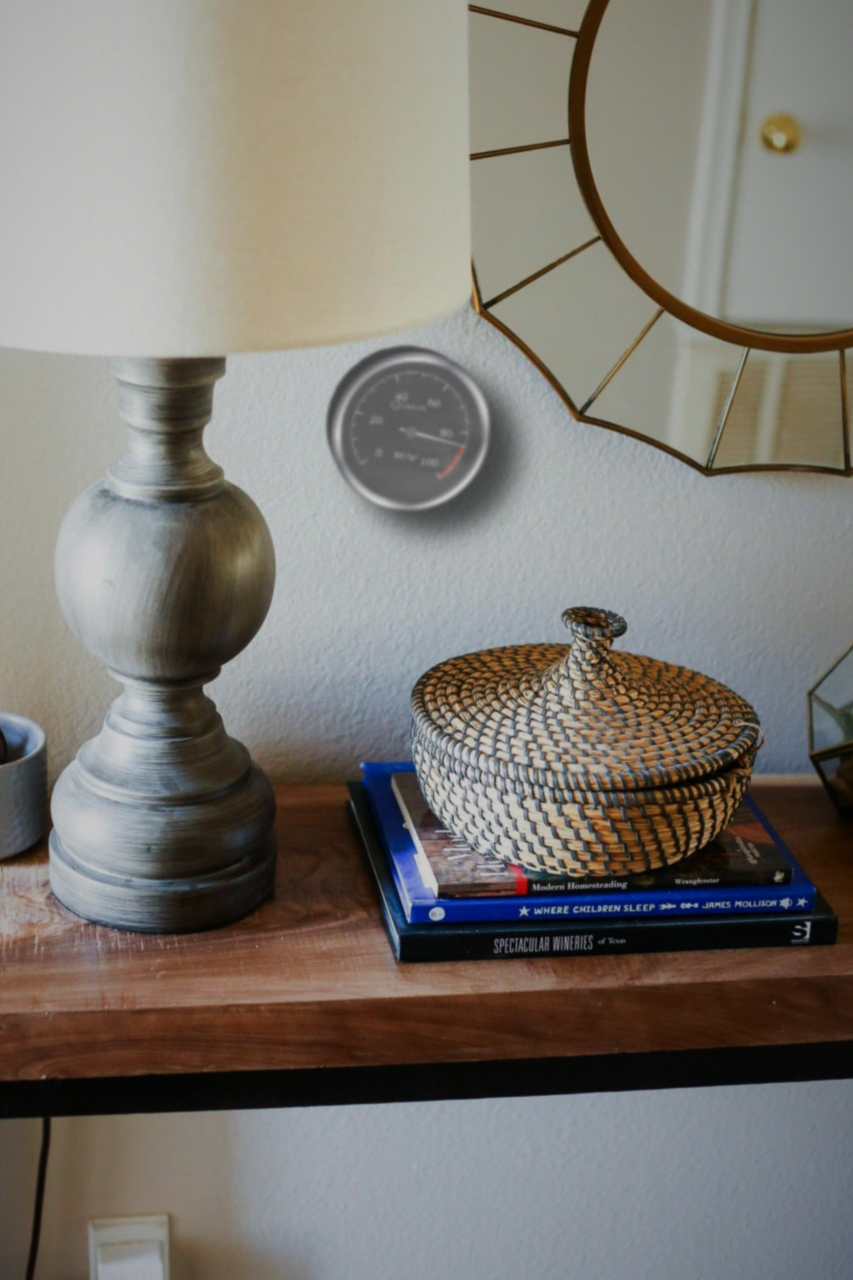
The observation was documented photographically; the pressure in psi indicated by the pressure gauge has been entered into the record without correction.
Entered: 85 psi
